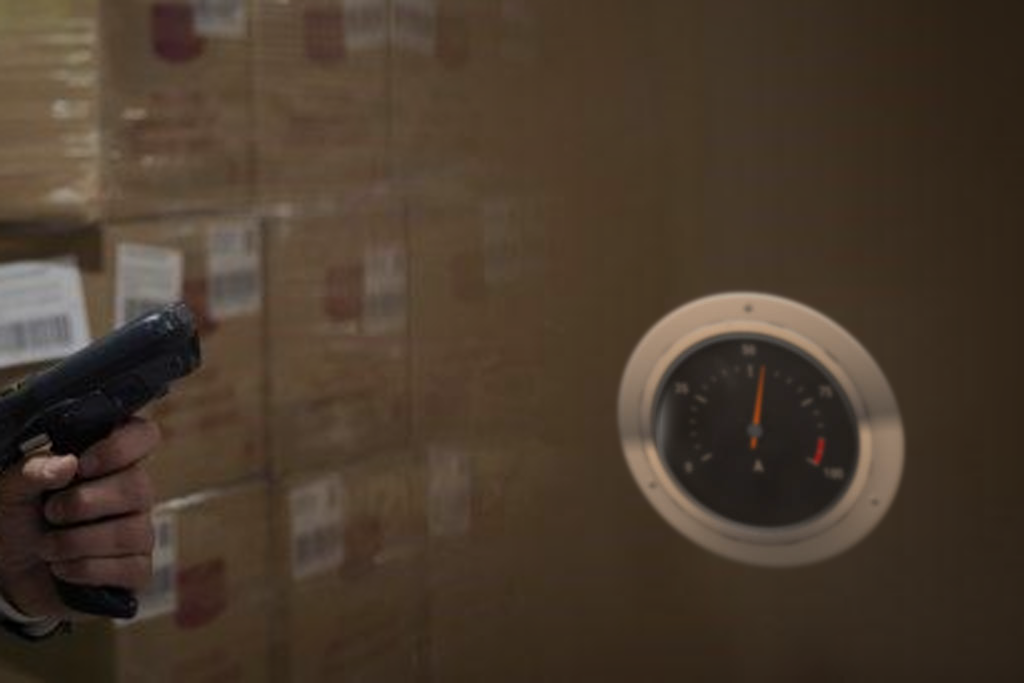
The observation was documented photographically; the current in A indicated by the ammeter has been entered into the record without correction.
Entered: 55 A
